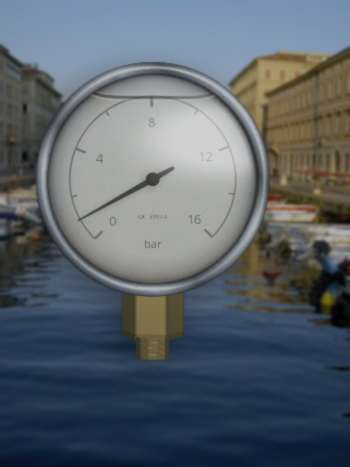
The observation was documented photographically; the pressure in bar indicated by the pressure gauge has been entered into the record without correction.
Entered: 1 bar
